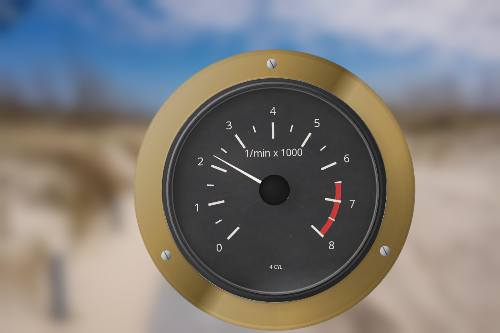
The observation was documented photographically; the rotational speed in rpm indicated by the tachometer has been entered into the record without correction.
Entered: 2250 rpm
